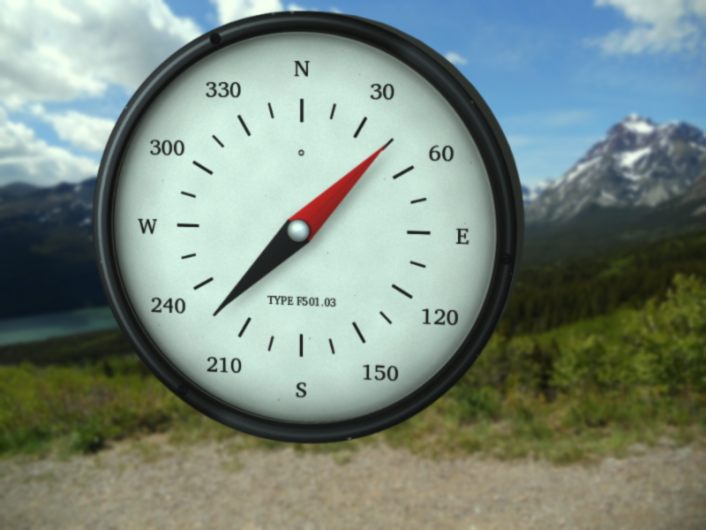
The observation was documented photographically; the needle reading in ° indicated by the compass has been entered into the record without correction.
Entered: 45 °
